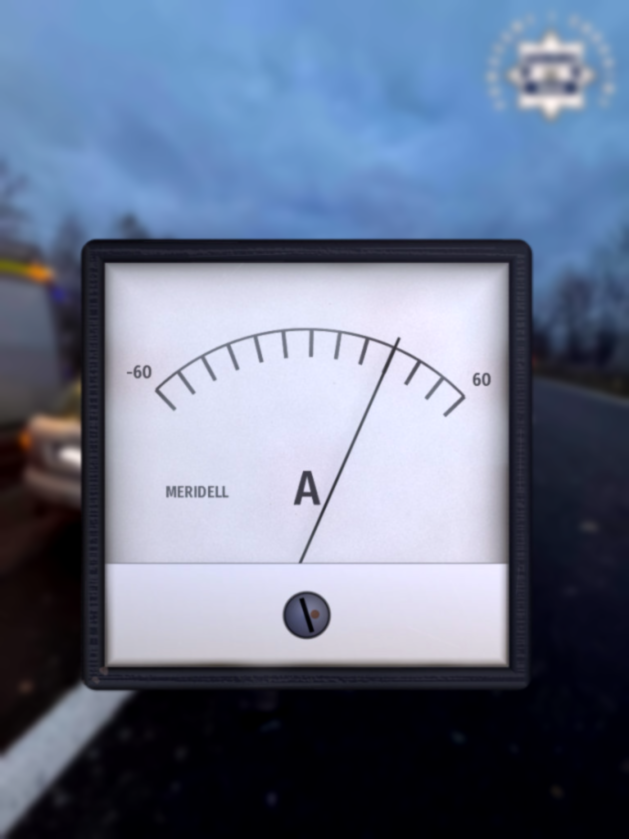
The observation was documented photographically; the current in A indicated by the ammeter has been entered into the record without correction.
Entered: 30 A
